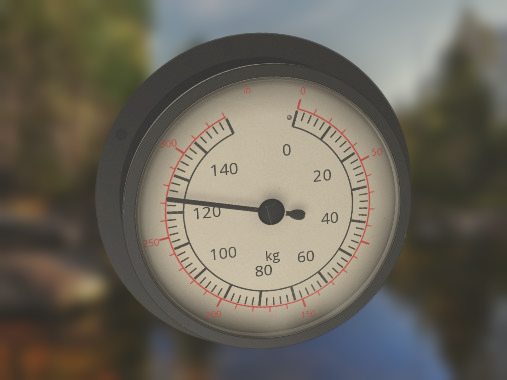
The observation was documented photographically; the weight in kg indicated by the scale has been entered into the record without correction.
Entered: 124 kg
